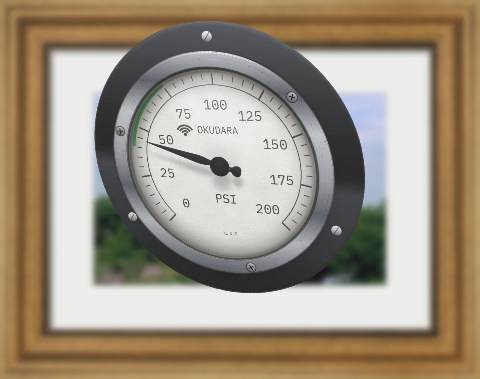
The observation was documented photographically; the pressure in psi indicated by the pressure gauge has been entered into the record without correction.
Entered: 45 psi
